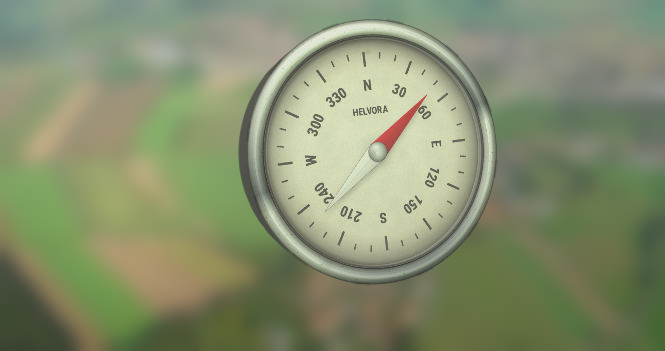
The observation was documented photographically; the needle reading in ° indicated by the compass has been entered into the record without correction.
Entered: 50 °
